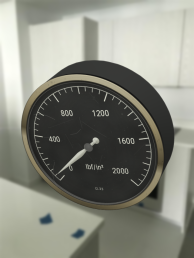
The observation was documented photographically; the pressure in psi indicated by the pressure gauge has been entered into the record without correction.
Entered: 50 psi
